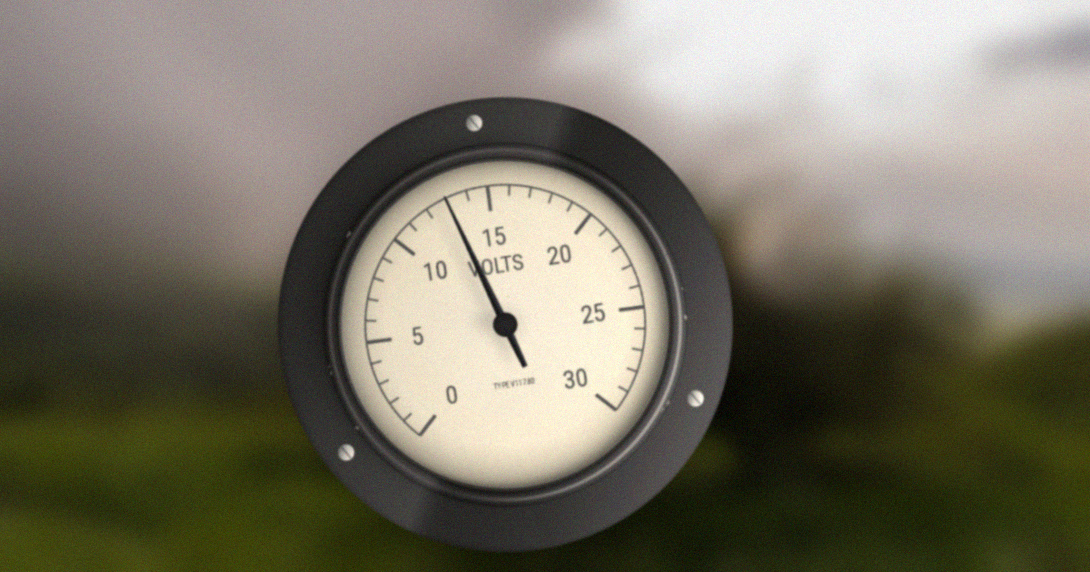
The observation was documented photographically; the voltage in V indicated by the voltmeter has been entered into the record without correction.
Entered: 13 V
